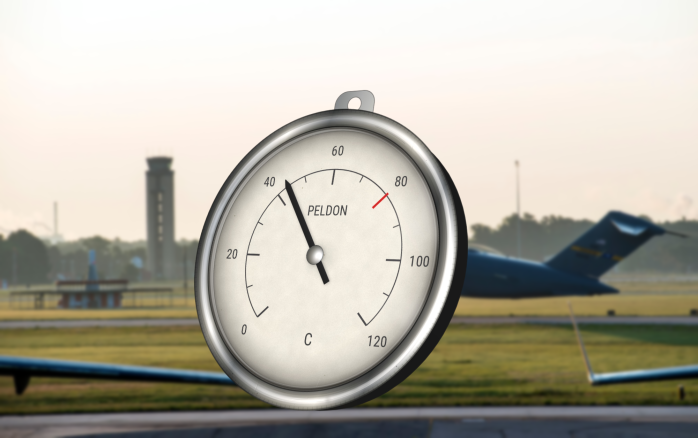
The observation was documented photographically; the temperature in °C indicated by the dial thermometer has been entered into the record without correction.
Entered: 45 °C
